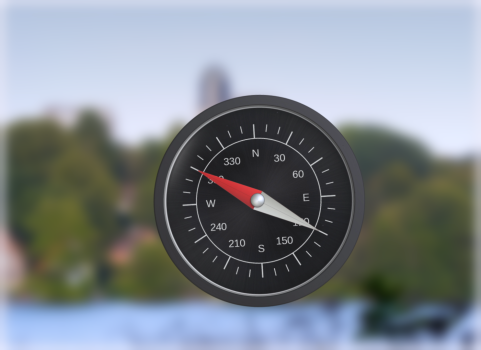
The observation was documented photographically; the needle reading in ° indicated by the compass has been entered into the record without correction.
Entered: 300 °
